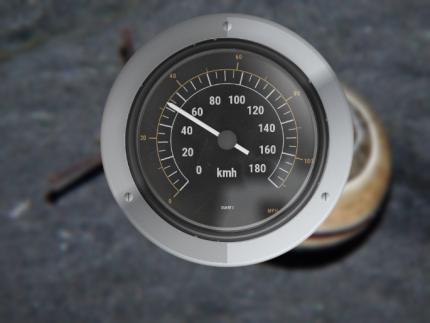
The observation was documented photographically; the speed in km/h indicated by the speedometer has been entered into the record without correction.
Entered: 52.5 km/h
